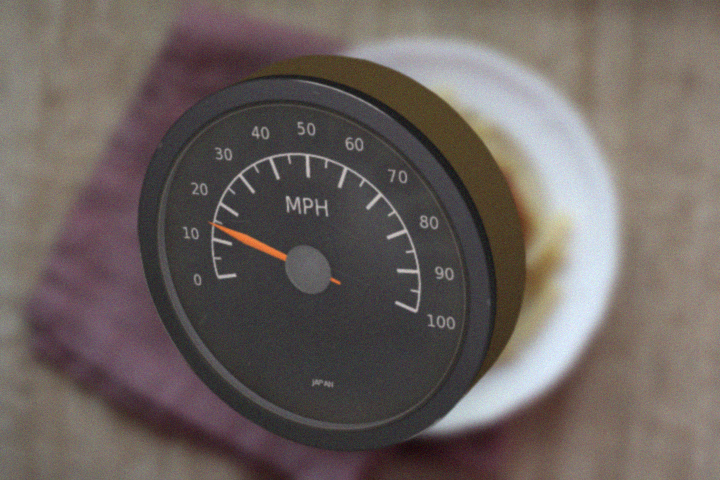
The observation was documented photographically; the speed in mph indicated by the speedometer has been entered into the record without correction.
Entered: 15 mph
